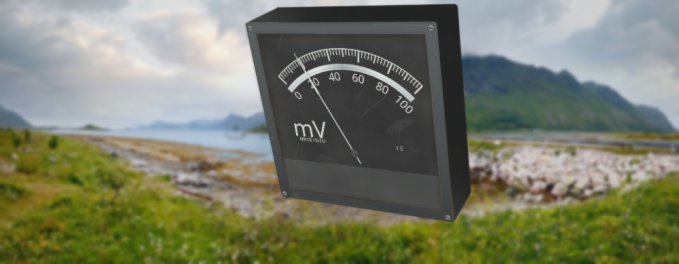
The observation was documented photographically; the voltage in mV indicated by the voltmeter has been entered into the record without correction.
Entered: 20 mV
